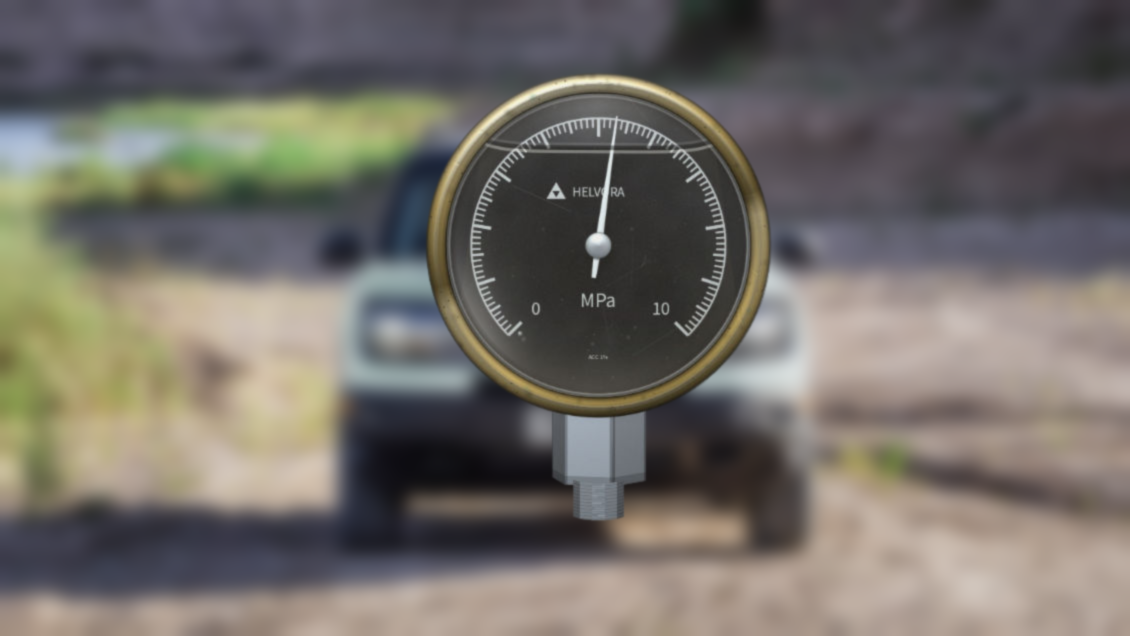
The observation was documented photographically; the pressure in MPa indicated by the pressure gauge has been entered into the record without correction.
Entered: 5.3 MPa
